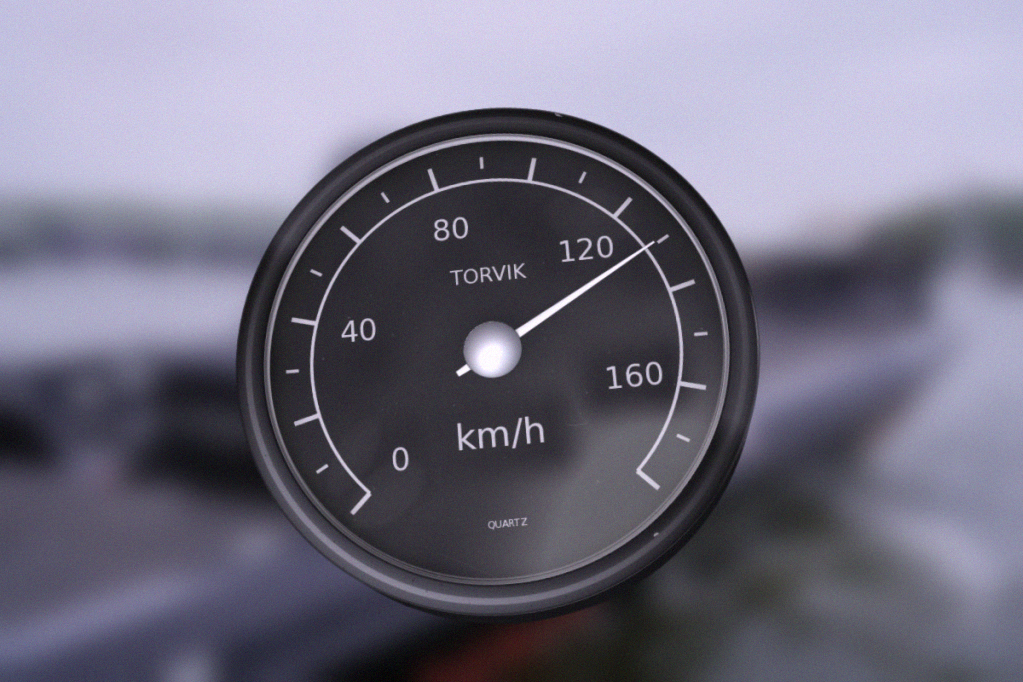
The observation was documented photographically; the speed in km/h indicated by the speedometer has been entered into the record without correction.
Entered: 130 km/h
